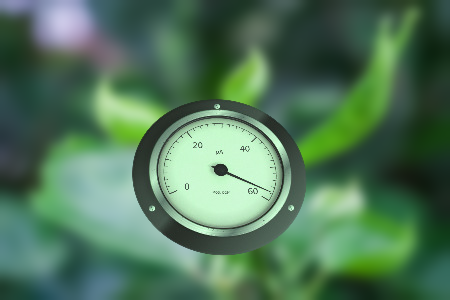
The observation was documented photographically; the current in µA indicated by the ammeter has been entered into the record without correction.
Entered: 58 µA
